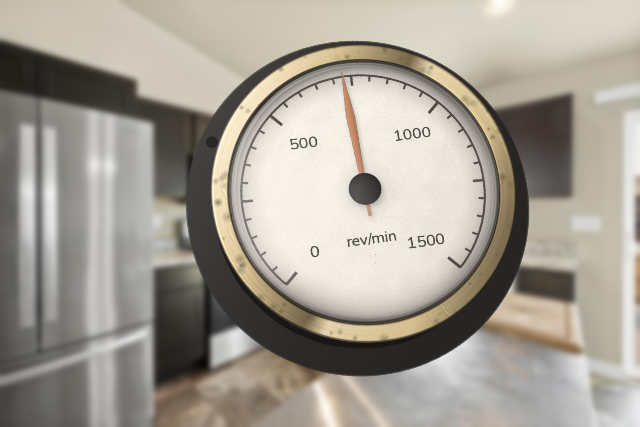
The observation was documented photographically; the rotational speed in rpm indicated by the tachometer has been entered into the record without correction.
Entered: 725 rpm
